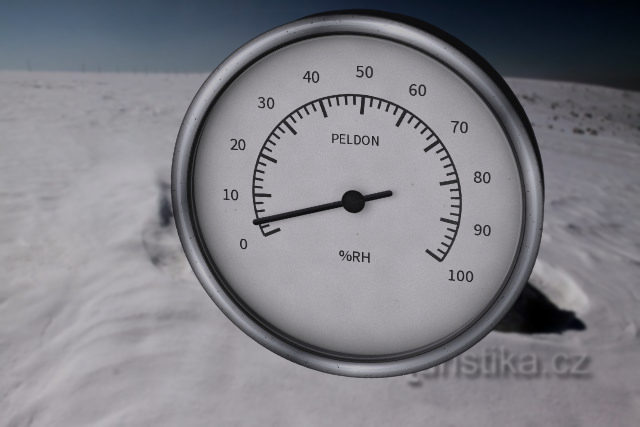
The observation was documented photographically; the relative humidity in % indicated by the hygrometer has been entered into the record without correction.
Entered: 4 %
